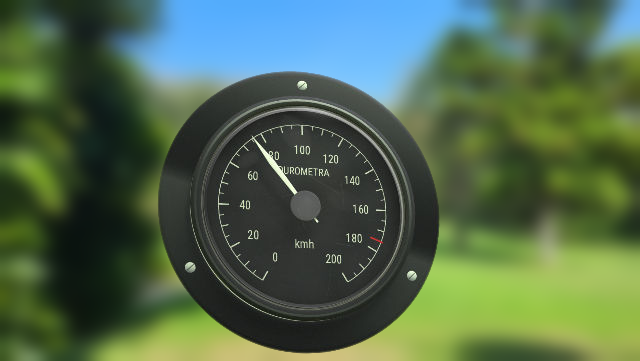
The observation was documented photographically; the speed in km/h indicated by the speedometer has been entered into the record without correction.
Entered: 75 km/h
